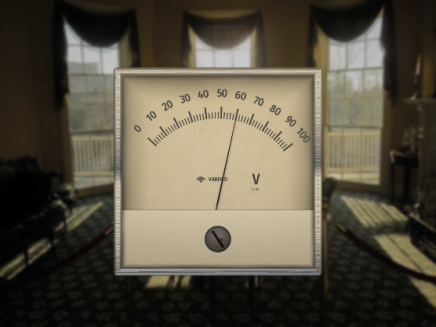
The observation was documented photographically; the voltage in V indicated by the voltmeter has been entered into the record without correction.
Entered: 60 V
